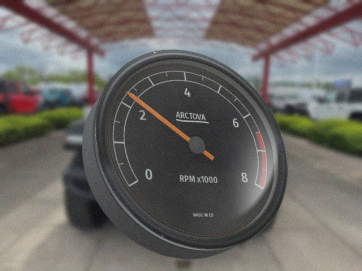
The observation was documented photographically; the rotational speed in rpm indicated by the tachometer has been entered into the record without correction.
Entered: 2250 rpm
